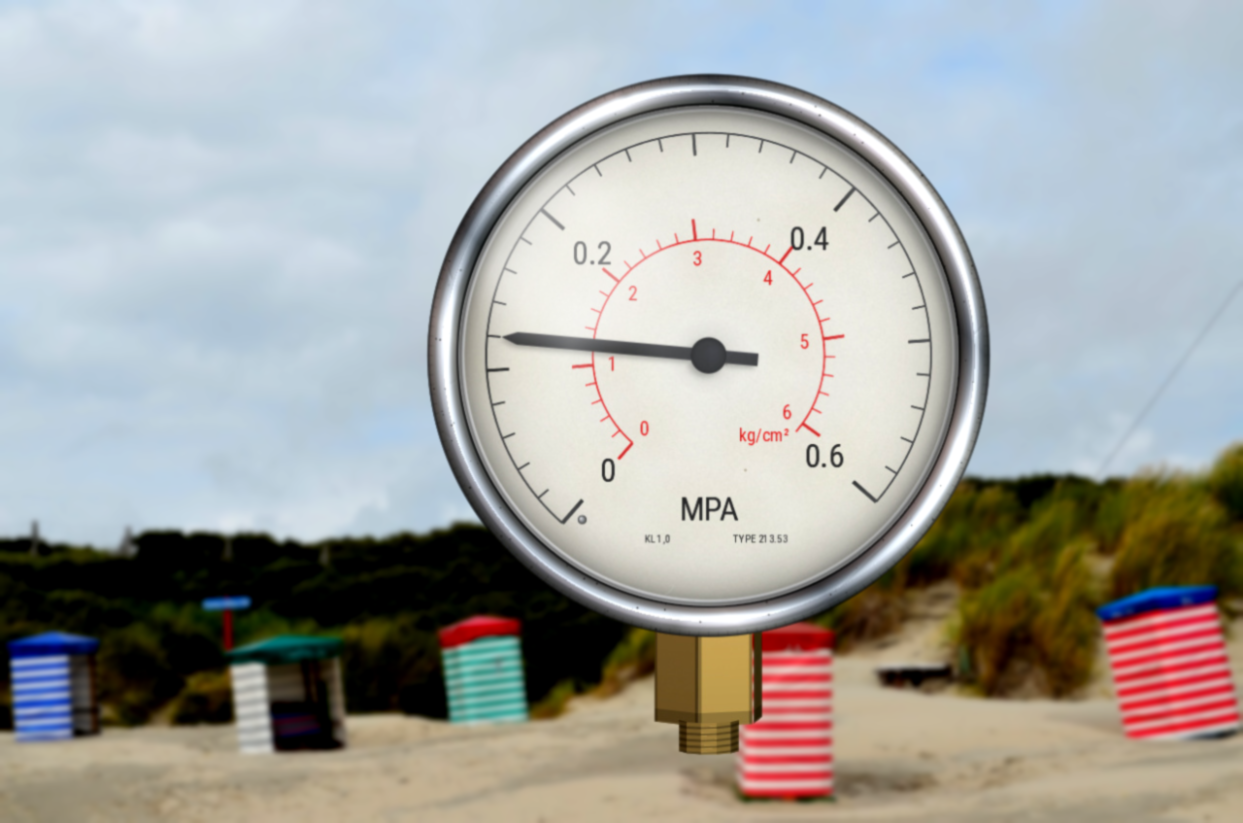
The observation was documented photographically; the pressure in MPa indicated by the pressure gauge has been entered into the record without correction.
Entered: 0.12 MPa
